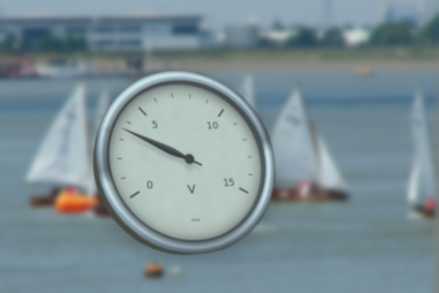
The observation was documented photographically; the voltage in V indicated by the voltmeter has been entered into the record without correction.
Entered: 3.5 V
